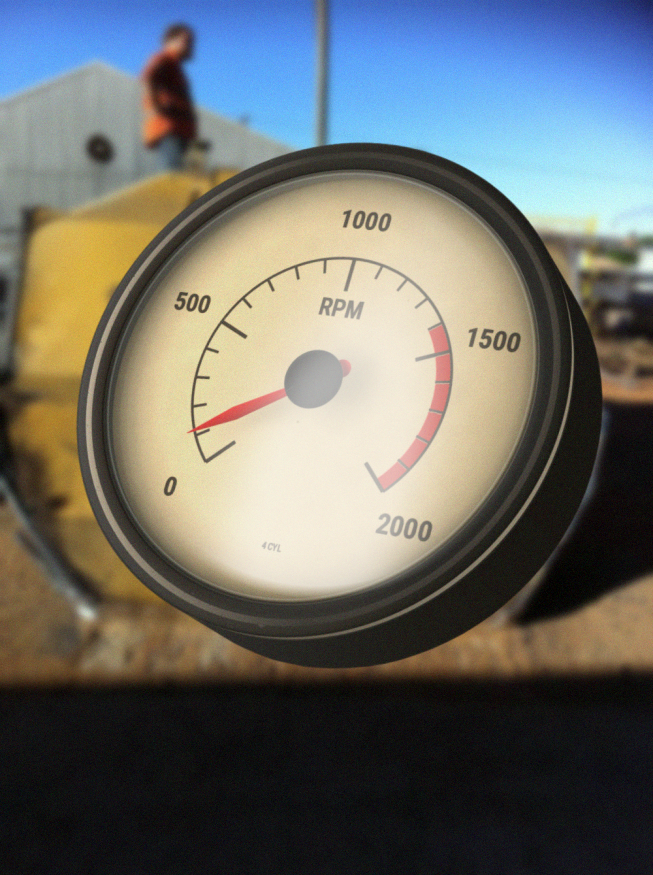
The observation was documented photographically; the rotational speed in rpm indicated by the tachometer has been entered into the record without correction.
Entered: 100 rpm
